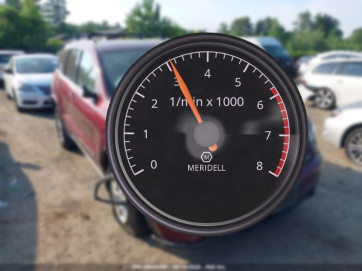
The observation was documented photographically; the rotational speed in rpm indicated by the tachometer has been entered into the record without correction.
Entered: 3100 rpm
